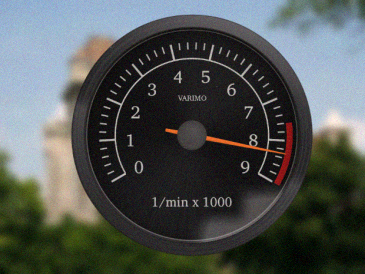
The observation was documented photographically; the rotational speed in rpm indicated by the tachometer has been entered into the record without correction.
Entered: 8300 rpm
